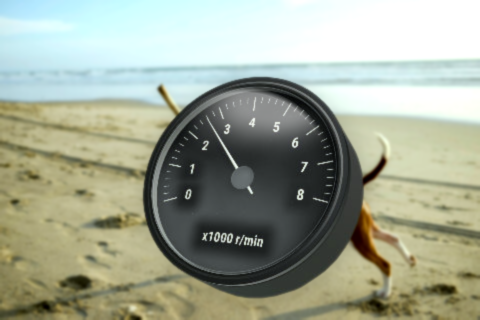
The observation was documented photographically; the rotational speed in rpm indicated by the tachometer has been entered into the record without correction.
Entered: 2600 rpm
